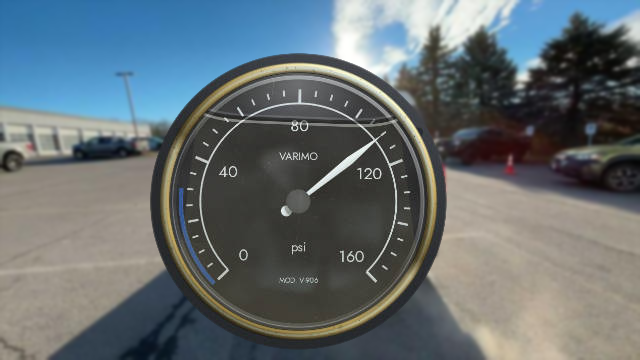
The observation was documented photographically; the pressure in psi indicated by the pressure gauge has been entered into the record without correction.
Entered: 110 psi
